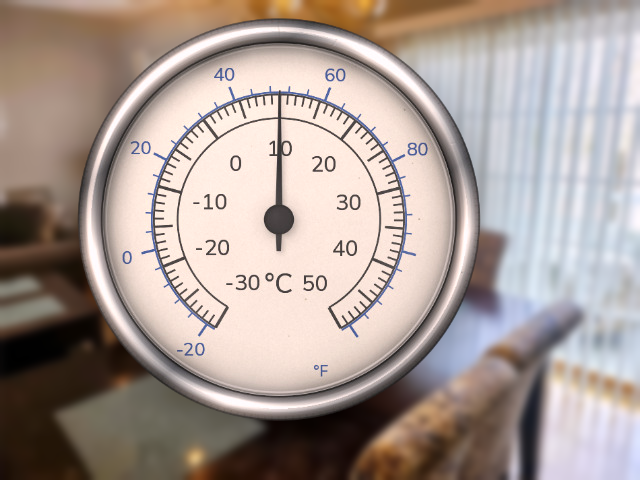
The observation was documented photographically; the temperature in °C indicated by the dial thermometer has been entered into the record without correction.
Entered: 10 °C
